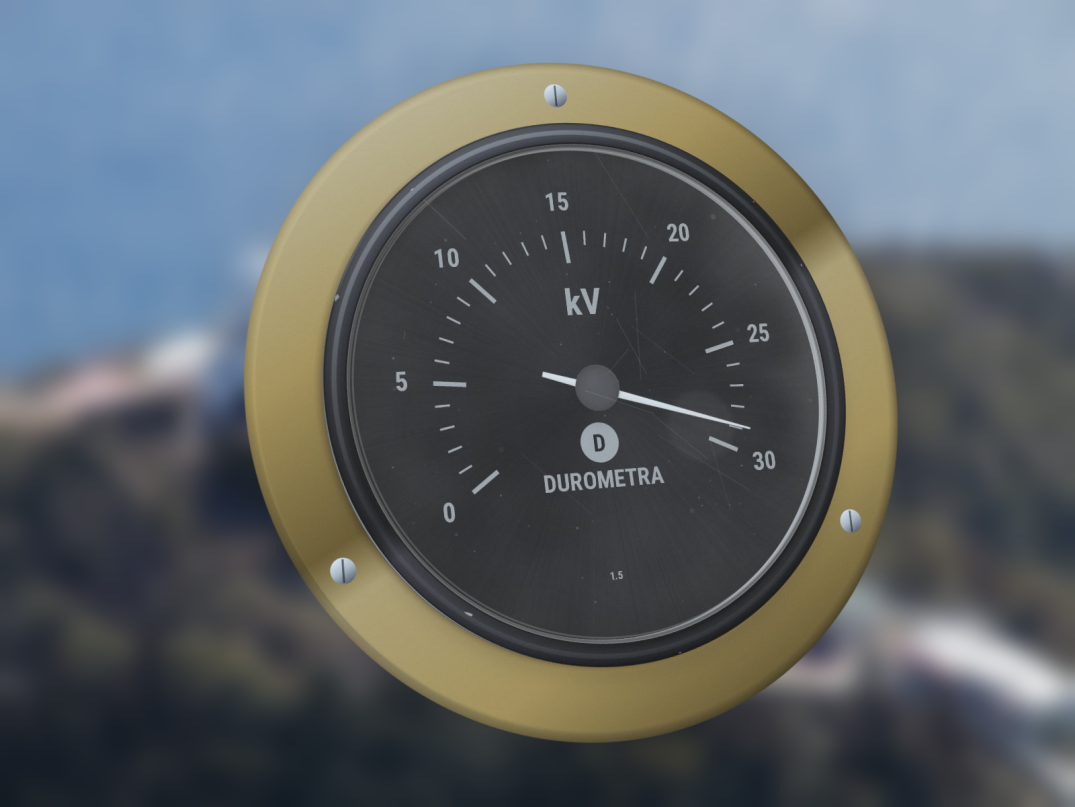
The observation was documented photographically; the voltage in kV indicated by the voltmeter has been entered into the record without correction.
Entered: 29 kV
